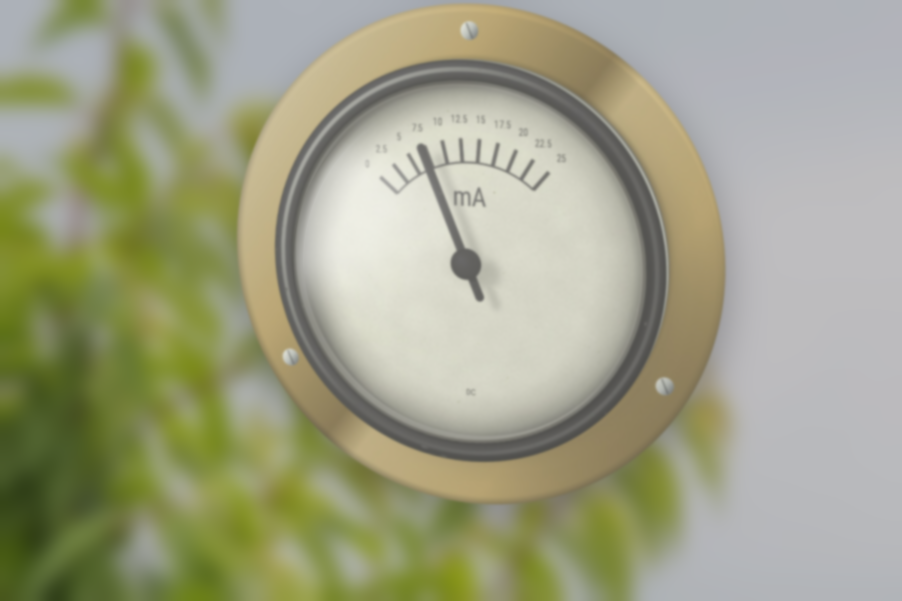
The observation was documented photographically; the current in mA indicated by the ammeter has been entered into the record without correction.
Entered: 7.5 mA
